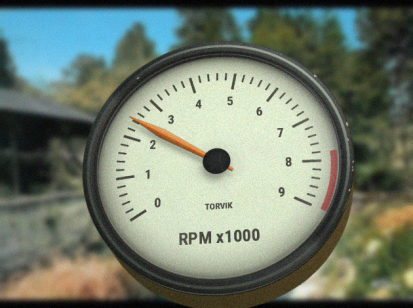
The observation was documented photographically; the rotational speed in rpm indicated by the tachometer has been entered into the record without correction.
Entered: 2400 rpm
